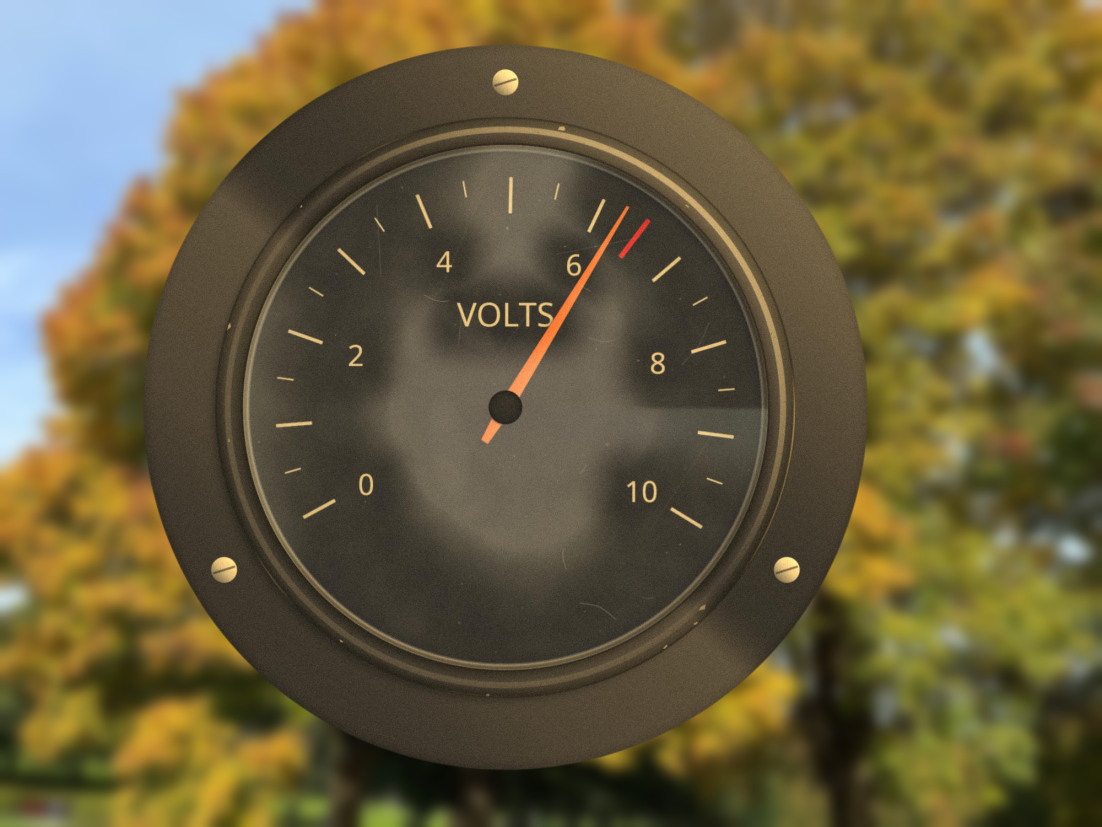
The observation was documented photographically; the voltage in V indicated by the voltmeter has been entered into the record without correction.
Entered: 6.25 V
